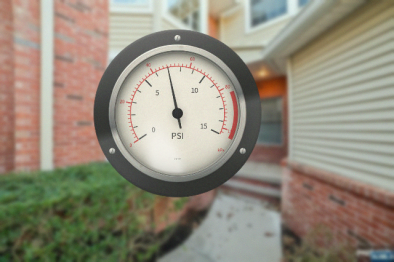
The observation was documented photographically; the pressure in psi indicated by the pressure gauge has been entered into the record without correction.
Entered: 7 psi
